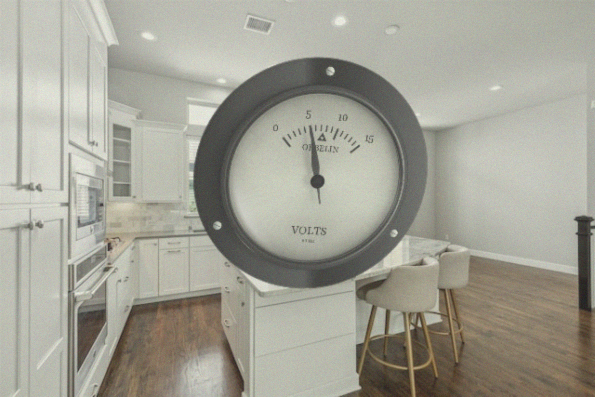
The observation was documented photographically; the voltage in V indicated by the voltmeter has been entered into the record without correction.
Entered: 5 V
